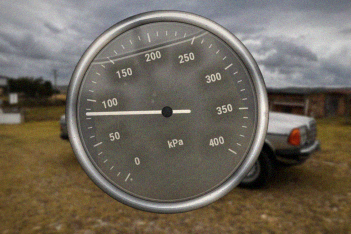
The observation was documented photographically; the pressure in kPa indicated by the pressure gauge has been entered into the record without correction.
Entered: 85 kPa
